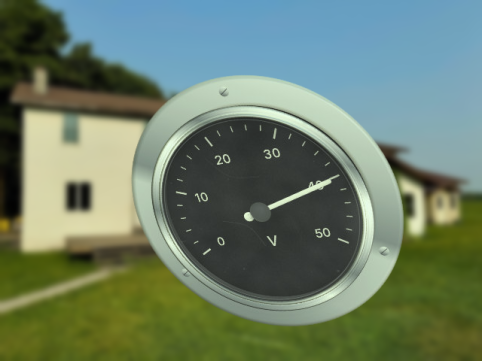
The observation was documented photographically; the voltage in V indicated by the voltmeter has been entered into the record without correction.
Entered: 40 V
